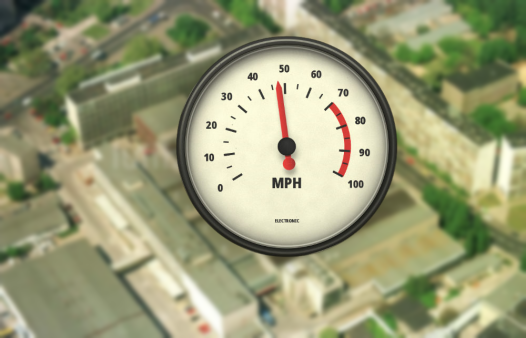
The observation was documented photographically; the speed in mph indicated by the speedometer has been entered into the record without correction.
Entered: 47.5 mph
